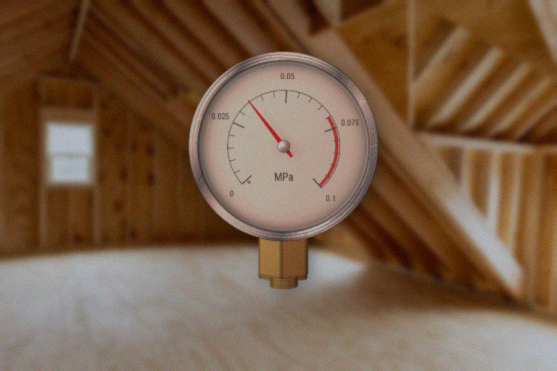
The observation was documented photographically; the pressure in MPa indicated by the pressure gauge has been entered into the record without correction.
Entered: 0.035 MPa
